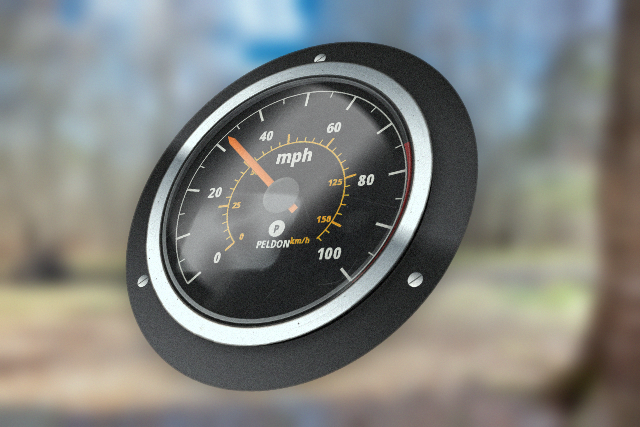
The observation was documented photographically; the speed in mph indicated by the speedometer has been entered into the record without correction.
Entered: 32.5 mph
